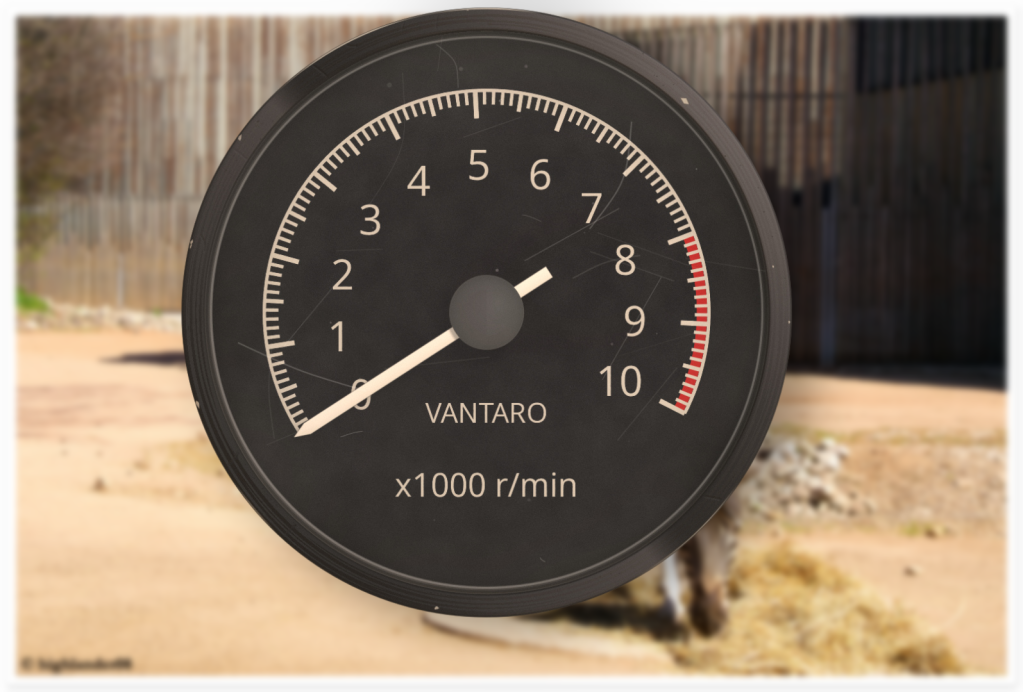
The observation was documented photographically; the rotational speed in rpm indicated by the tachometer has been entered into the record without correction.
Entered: 0 rpm
